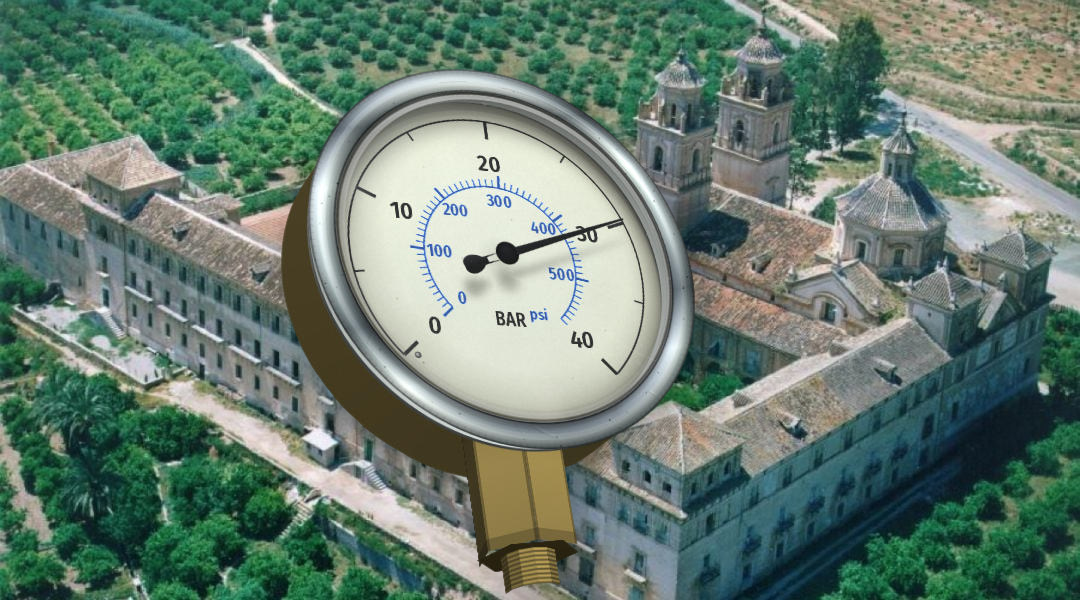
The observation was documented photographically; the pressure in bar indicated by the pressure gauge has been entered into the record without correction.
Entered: 30 bar
